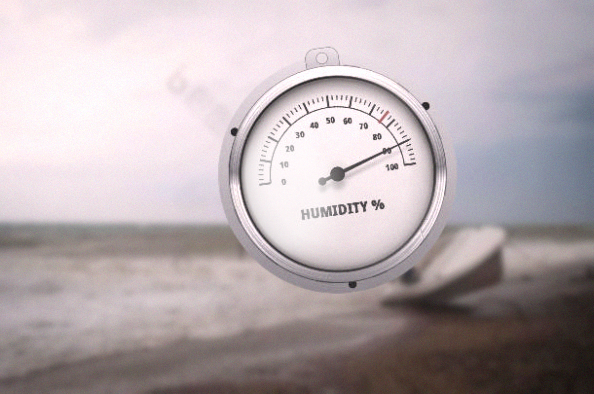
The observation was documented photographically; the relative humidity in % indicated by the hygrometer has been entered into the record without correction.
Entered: 90 %
